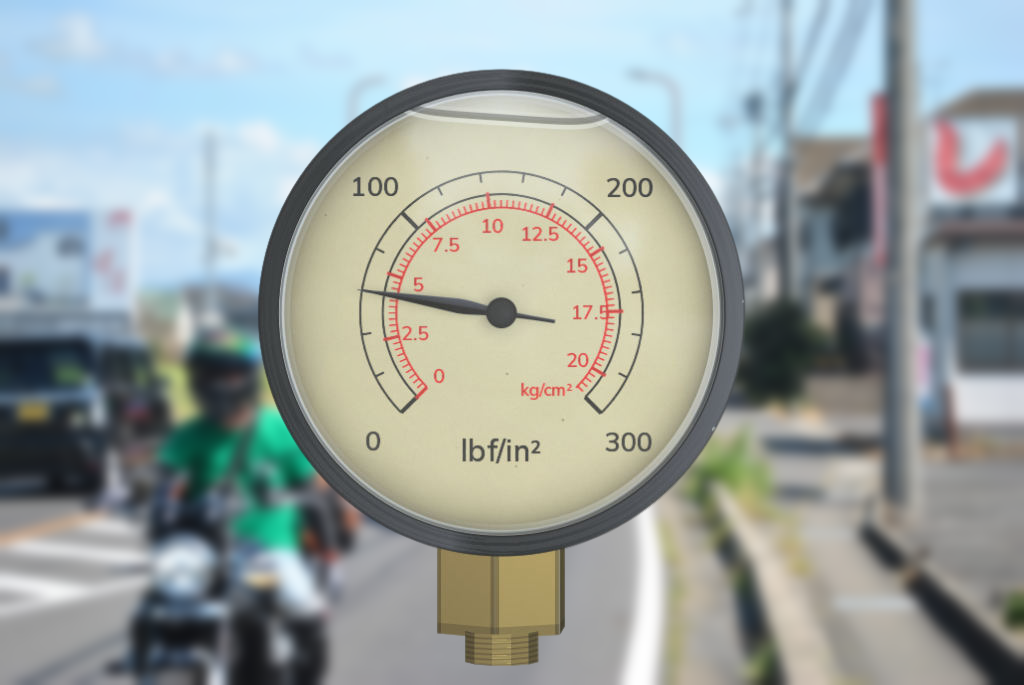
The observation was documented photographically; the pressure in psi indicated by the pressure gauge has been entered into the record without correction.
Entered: 60 psi
